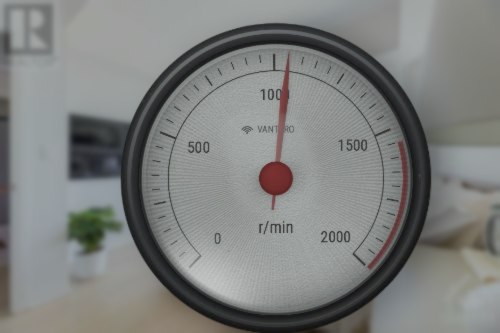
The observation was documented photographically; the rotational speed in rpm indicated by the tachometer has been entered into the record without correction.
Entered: 1050 rpm
